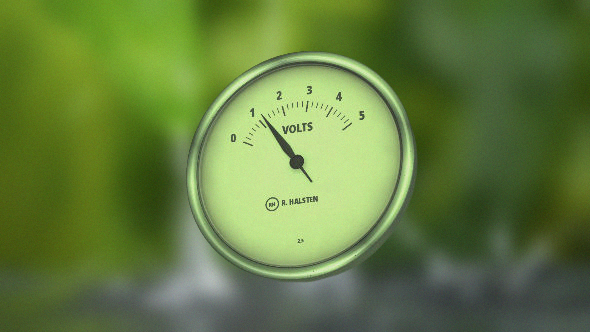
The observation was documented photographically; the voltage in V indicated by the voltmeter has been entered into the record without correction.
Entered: 1.2 V
